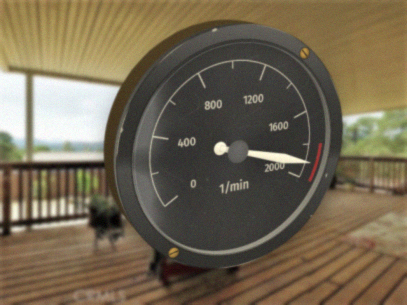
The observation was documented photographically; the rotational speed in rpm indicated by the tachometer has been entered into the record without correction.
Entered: 1900 rpm
